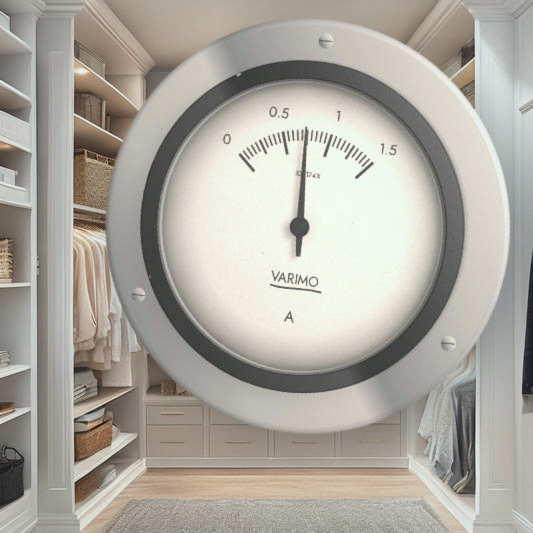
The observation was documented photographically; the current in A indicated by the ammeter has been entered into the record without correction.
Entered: 0.75 A
